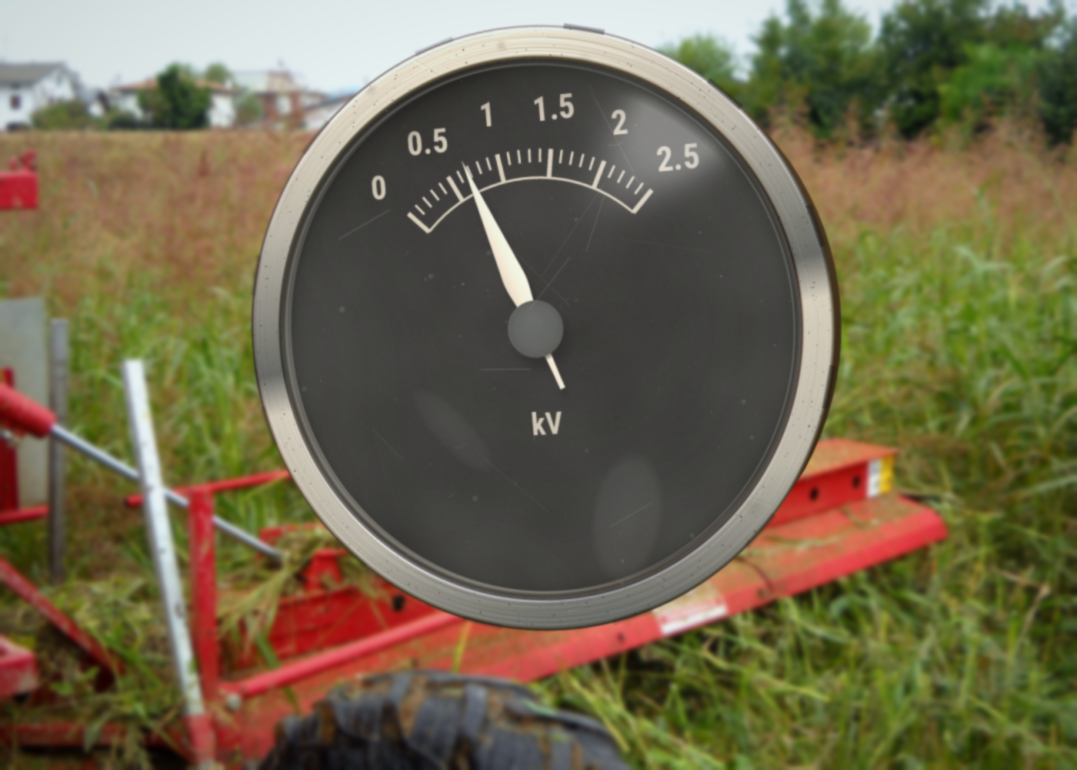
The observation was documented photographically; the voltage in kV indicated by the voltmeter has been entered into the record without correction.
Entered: 0.7 kV
